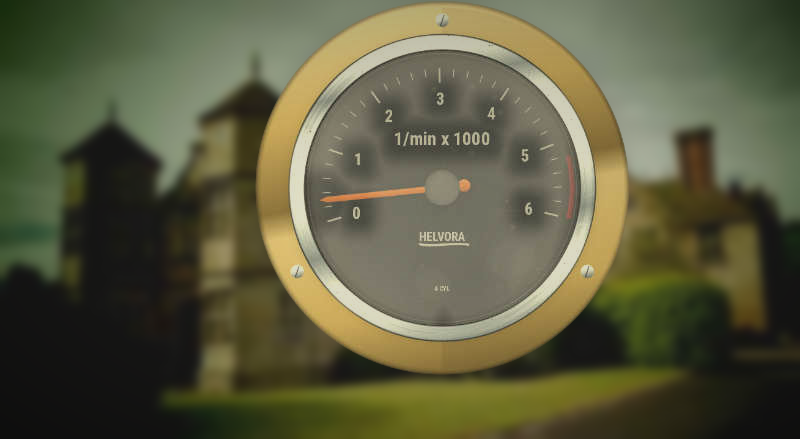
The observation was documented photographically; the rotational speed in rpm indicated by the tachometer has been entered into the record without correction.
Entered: 300 rpm
